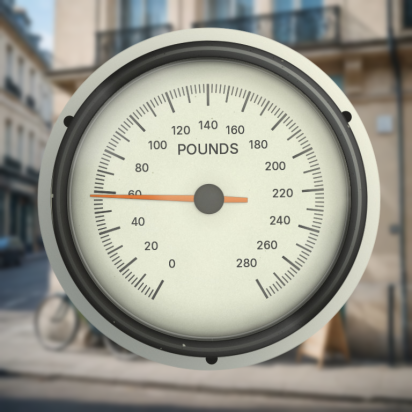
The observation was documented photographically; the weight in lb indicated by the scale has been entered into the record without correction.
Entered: 58 lb
